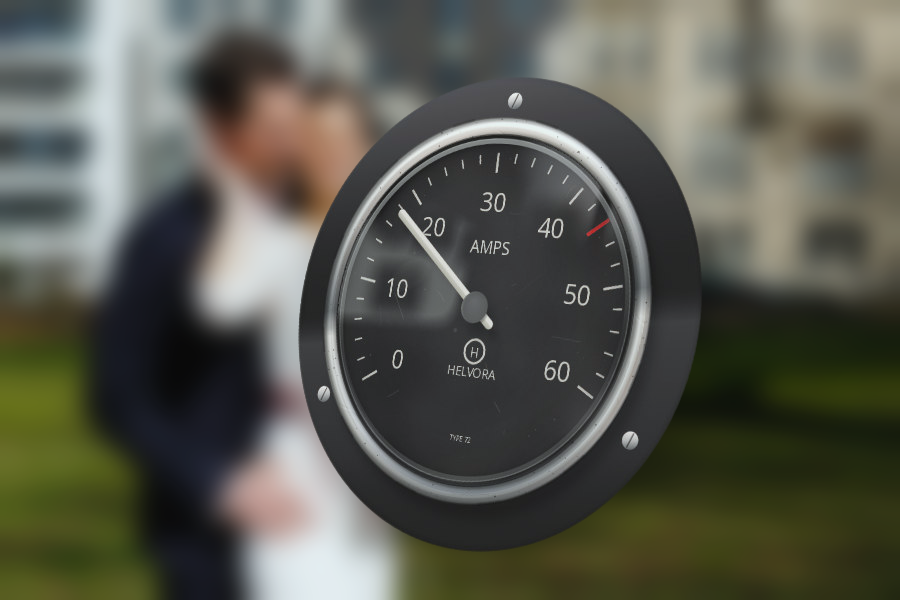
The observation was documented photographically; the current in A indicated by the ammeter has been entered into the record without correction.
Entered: 18 A
